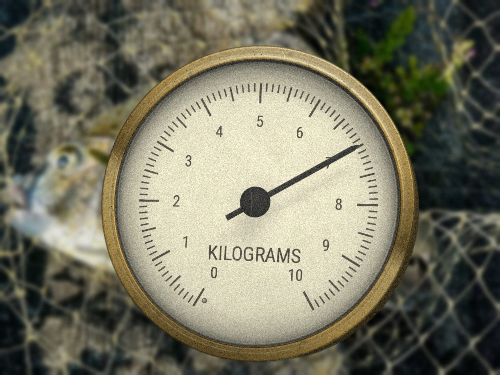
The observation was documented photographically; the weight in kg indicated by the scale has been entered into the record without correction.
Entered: 7 kg
